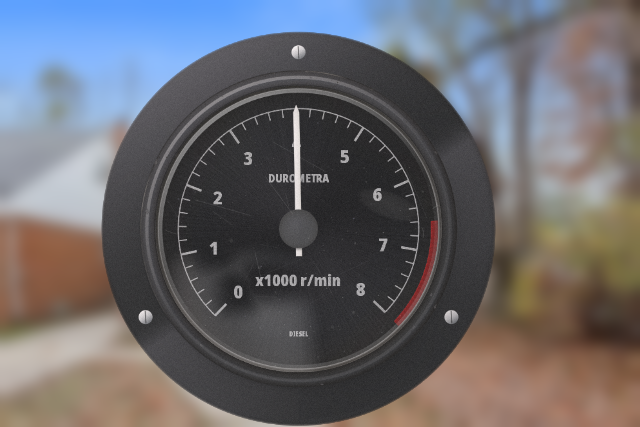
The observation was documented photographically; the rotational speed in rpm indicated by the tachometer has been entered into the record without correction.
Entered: 4000 rpm
